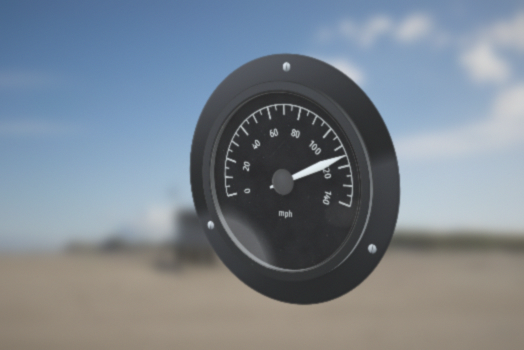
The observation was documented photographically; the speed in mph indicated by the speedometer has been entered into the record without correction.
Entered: 115 mph
